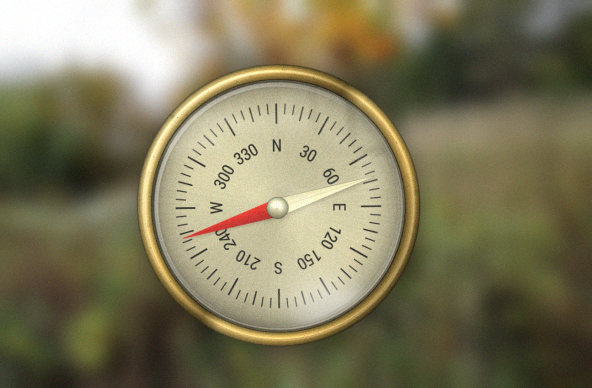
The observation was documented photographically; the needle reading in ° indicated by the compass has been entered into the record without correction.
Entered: 252.5 °
